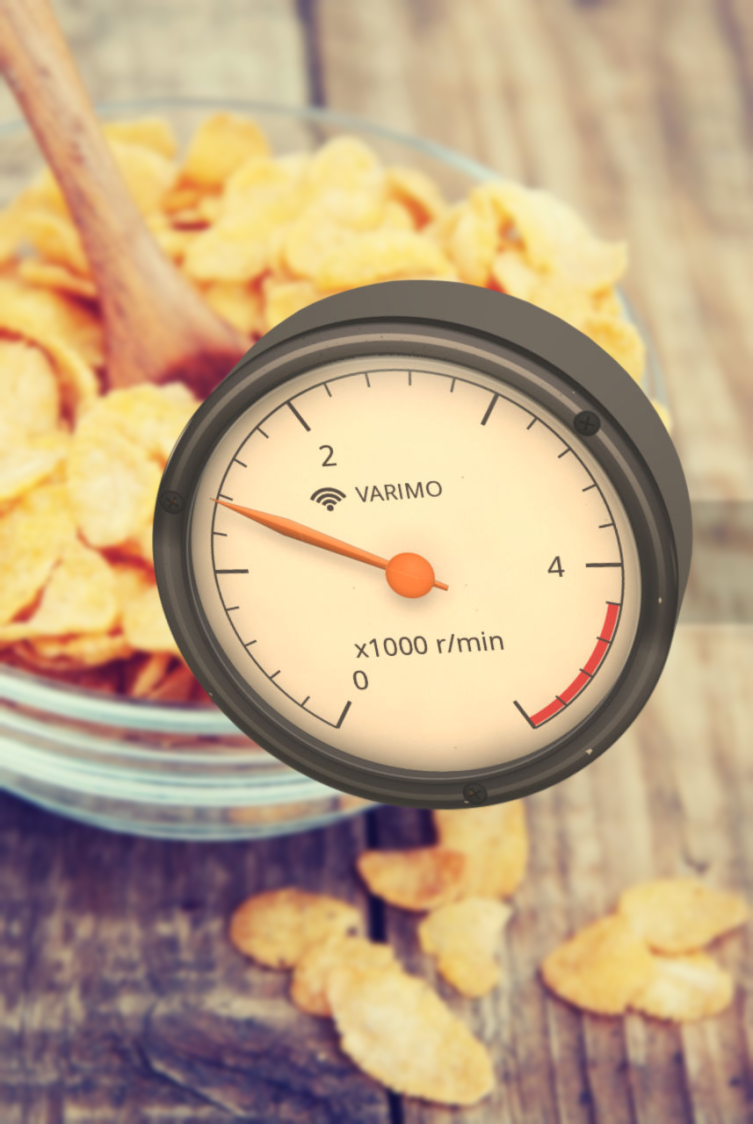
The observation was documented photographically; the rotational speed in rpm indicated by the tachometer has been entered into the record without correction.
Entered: 1400 rpm
